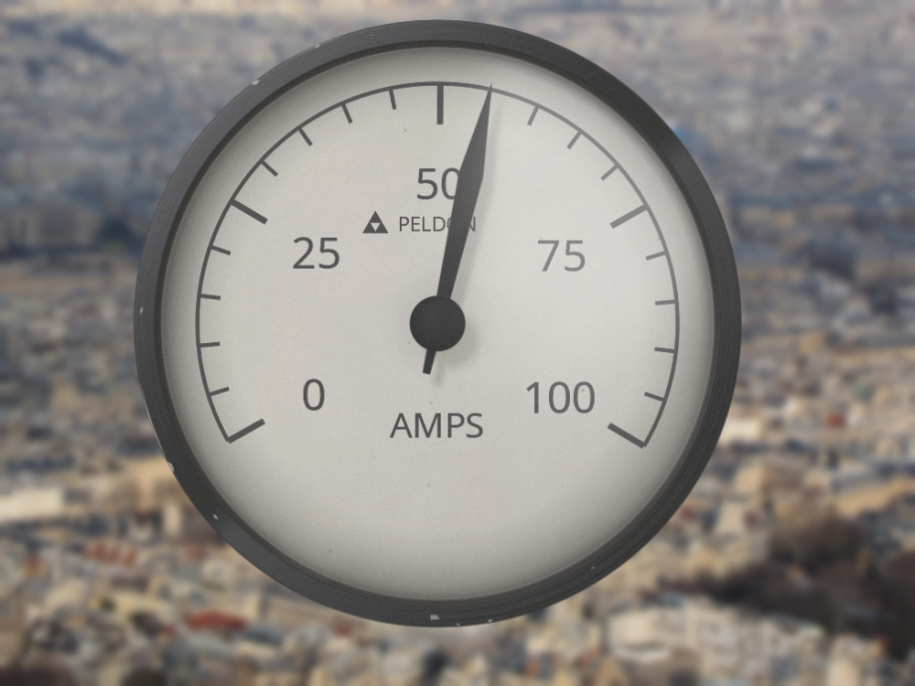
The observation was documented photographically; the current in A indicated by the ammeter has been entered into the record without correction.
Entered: 55 A
